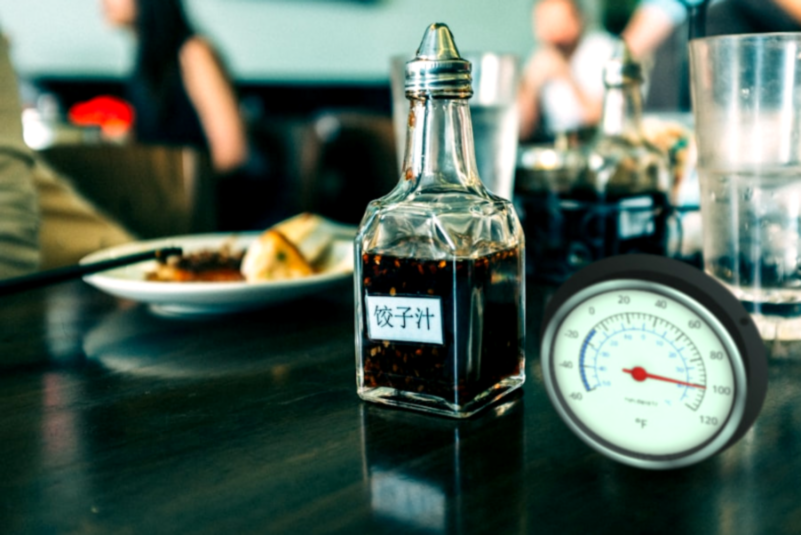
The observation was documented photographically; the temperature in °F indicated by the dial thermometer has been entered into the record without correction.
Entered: 100 °F
